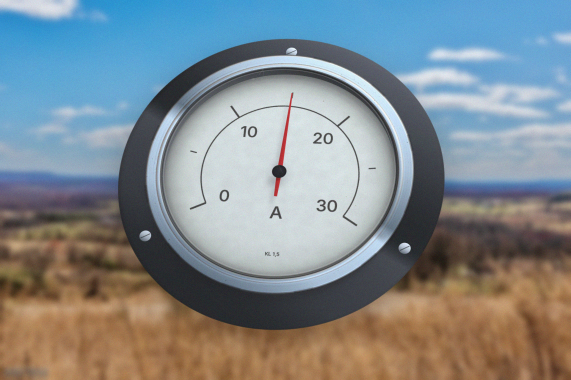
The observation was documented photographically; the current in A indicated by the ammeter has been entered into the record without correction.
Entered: 15 A
